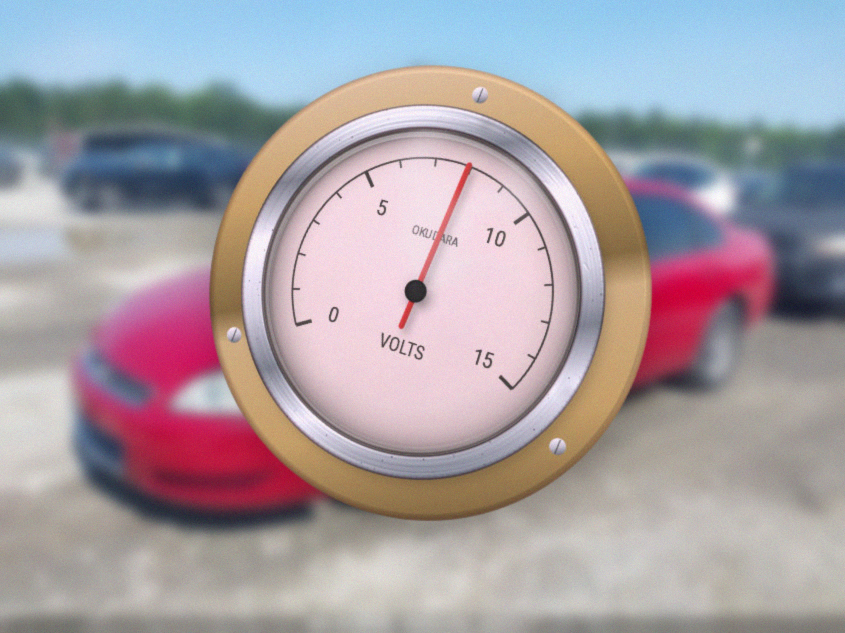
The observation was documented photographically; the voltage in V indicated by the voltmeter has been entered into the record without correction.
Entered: 8 V
